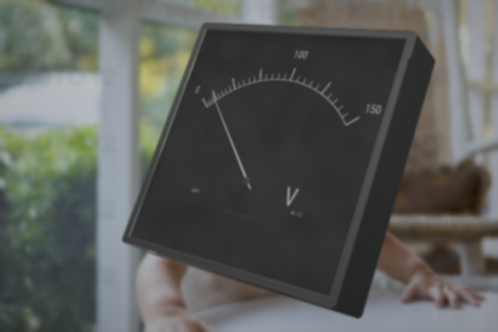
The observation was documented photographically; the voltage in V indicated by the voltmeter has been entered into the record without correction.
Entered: 25 V
